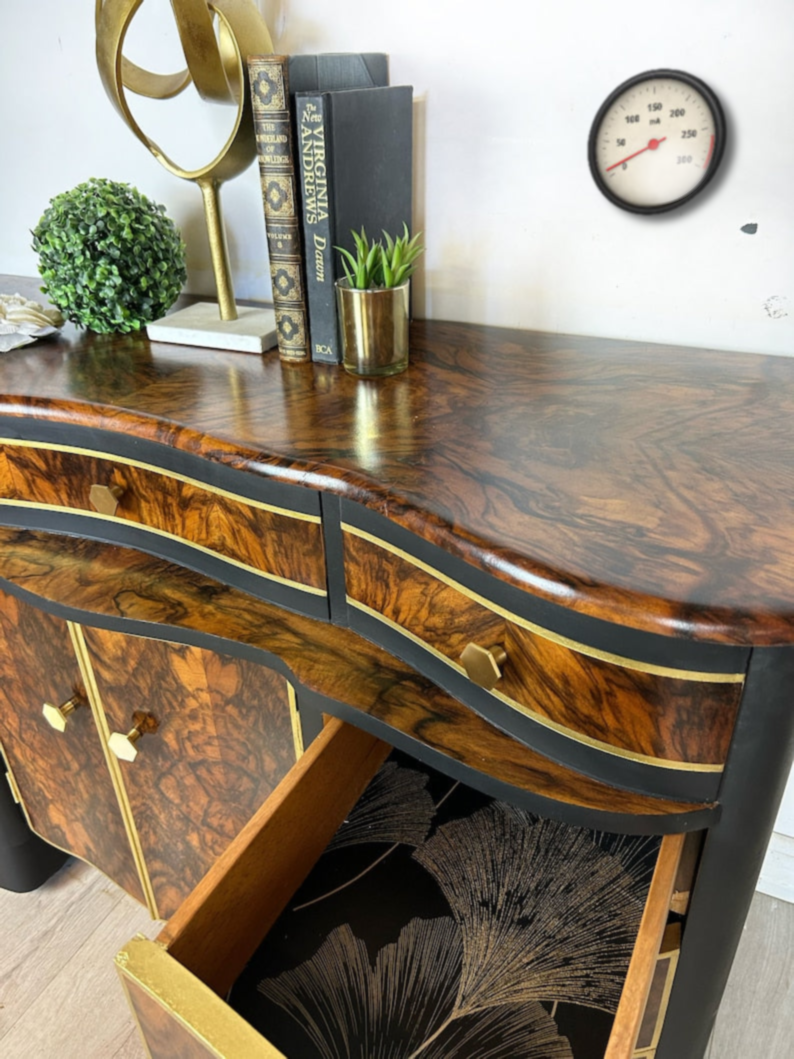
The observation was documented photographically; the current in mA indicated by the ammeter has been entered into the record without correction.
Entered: 10 mA
